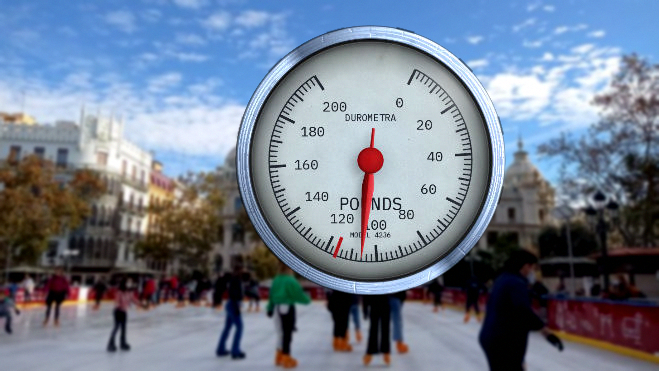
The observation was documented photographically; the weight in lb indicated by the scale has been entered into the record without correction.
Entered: 106 lb
